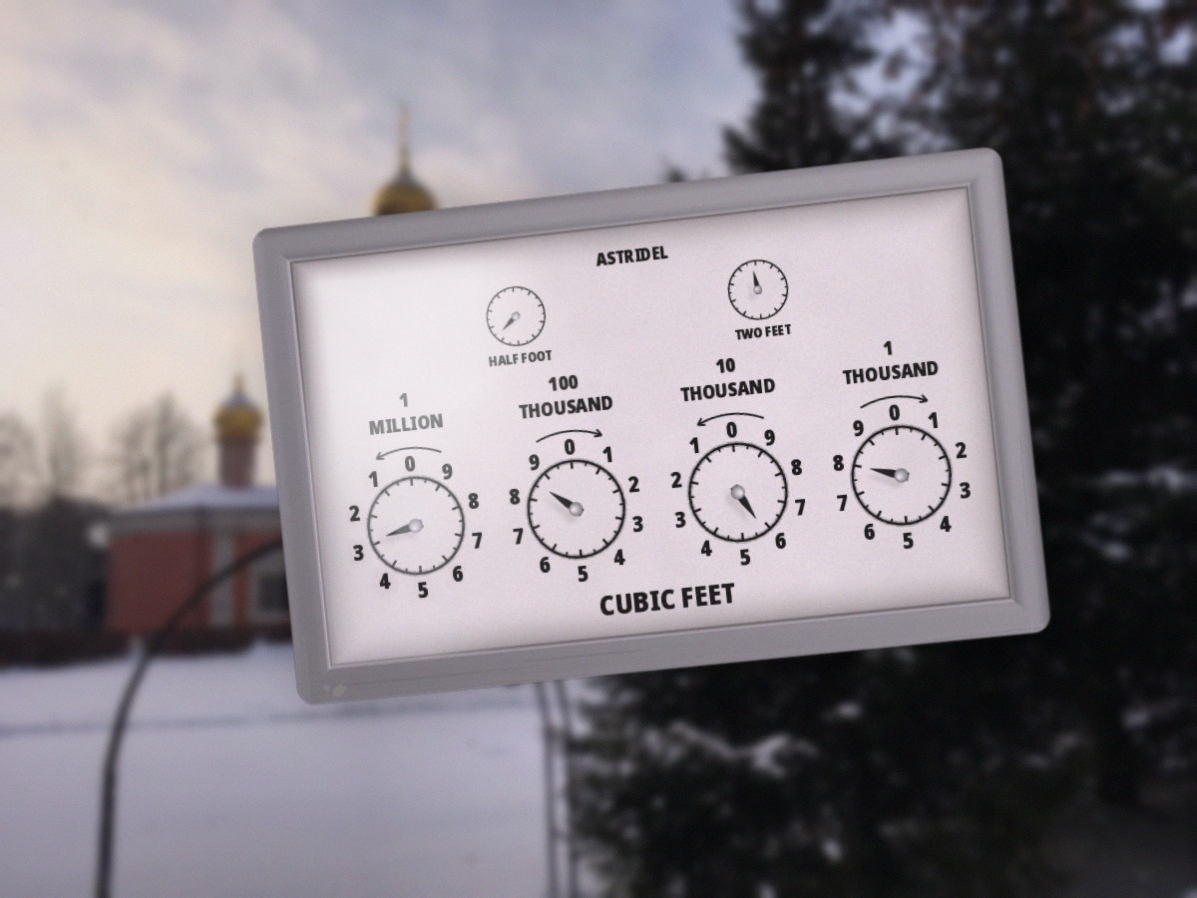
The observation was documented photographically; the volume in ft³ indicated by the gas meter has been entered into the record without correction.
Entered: 285800 ft³
